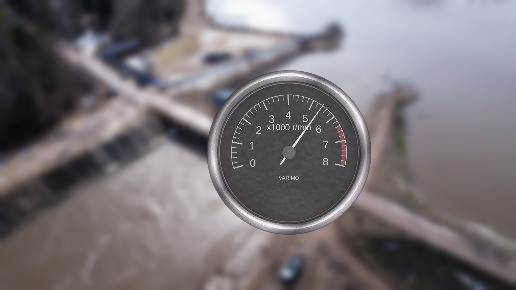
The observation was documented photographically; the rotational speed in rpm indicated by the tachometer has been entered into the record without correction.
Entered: 5400 rpm
